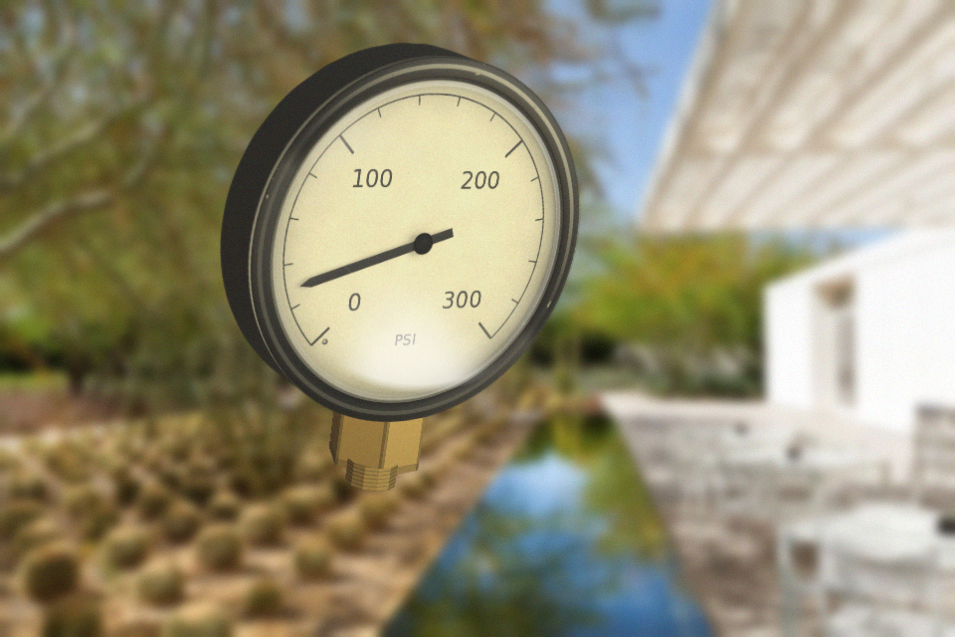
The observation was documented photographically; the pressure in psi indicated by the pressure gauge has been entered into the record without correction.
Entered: 30 psi
